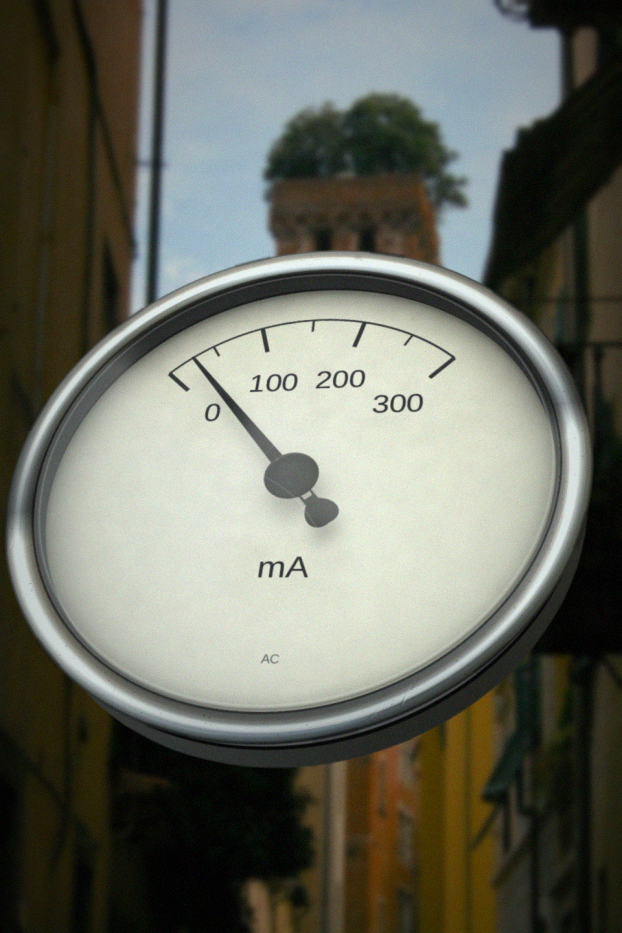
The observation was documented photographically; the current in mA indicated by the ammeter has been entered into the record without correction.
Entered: 25 mA
